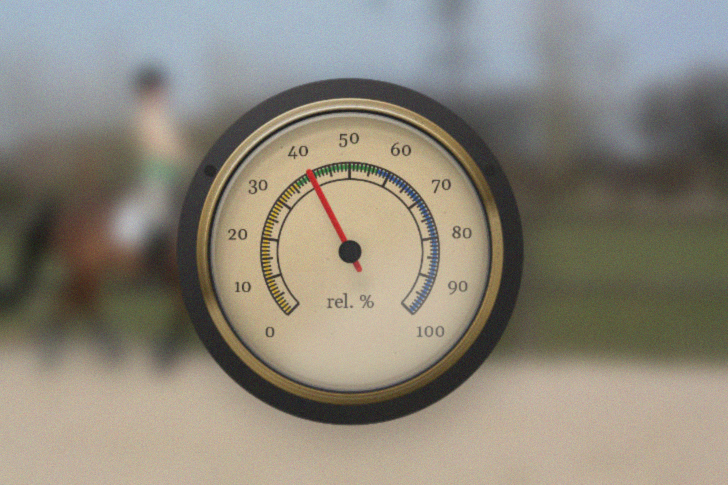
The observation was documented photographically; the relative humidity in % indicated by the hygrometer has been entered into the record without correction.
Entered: 40 %
